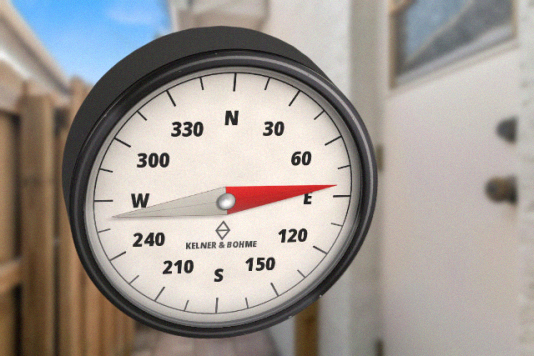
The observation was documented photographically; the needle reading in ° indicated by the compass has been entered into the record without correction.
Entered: 82.5 °
